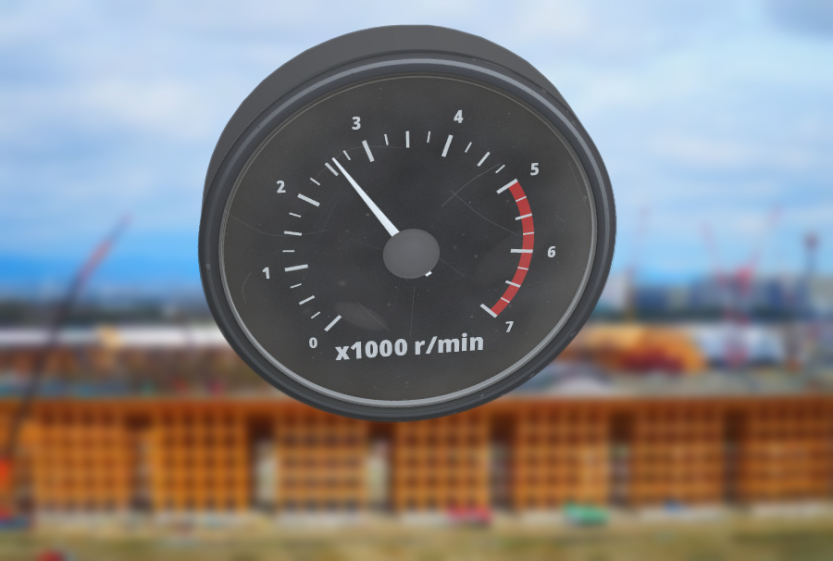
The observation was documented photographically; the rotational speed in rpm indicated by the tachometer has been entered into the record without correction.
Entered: 2625 rpm
